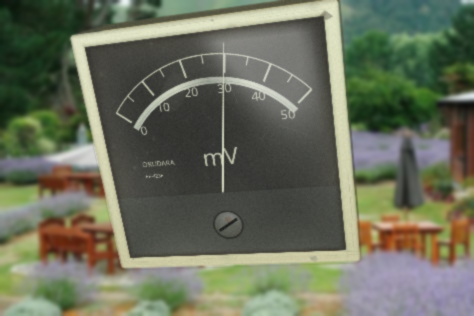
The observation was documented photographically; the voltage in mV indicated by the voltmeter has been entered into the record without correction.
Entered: 30 mV
